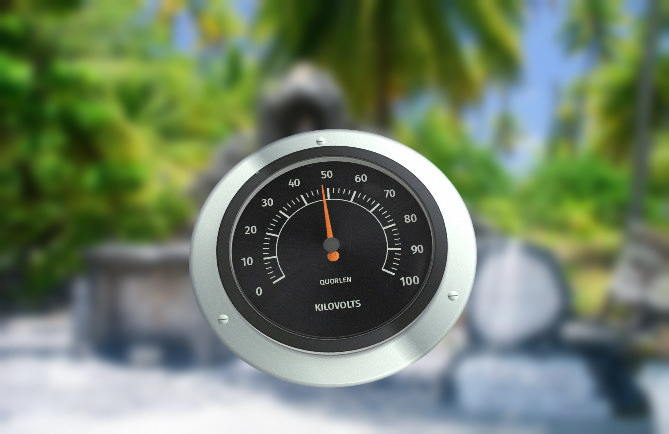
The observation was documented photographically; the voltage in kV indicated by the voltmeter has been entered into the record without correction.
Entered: 48 kV
